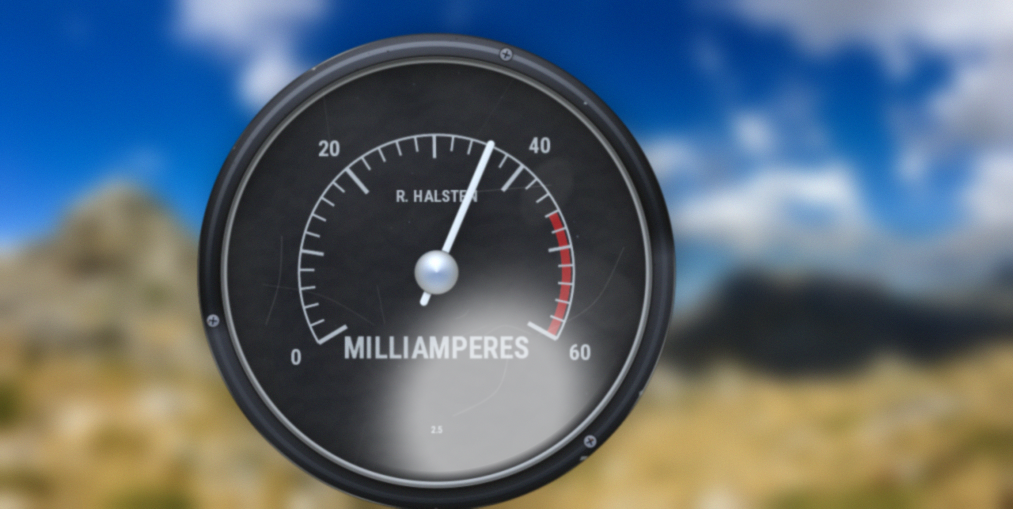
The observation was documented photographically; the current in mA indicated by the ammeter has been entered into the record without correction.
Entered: 36 mA
